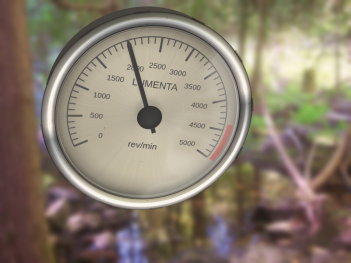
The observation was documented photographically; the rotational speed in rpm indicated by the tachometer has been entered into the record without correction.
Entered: 2000 rpm
